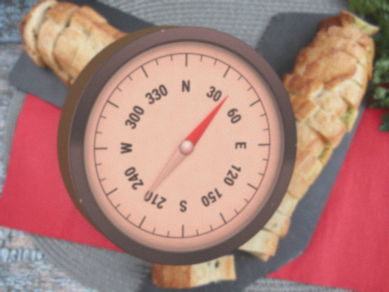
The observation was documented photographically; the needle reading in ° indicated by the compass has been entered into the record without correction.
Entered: 40 °
